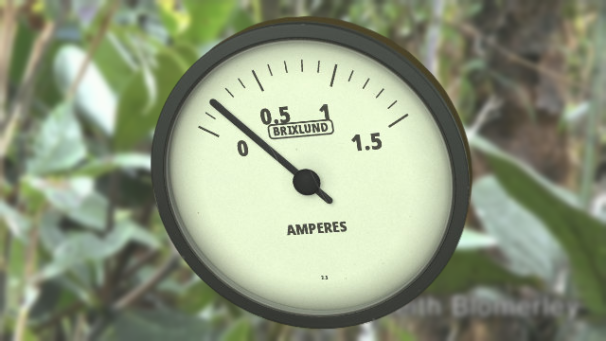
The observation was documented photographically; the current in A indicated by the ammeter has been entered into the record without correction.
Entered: 0.2 A
